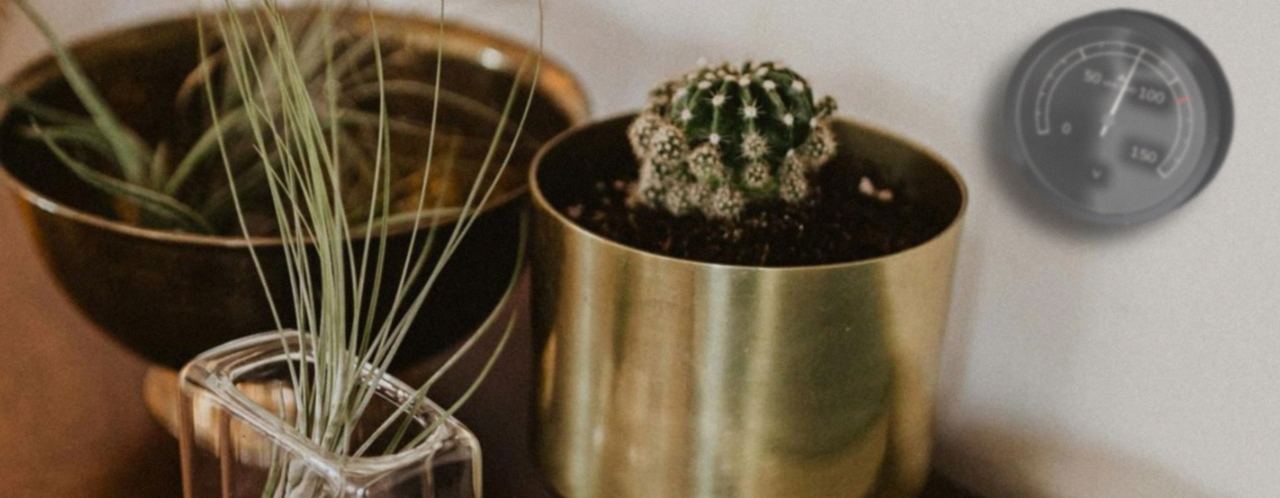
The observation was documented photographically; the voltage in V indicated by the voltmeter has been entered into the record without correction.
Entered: 80 V
